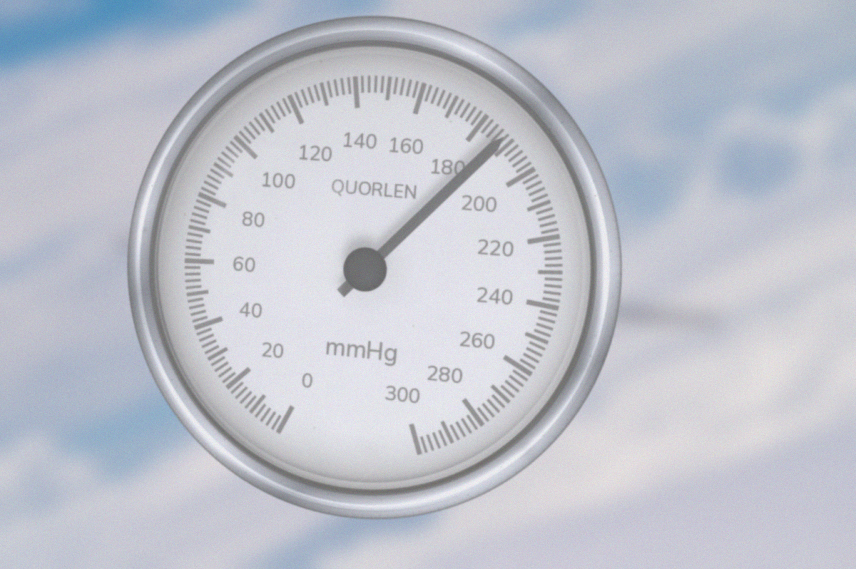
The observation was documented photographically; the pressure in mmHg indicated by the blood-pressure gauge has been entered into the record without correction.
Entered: 188 mmHg
